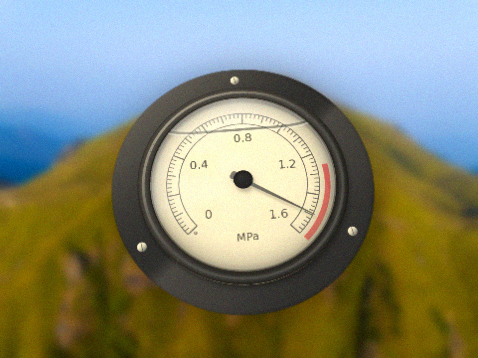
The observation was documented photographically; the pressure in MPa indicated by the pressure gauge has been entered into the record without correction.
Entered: 1.5 MPa
